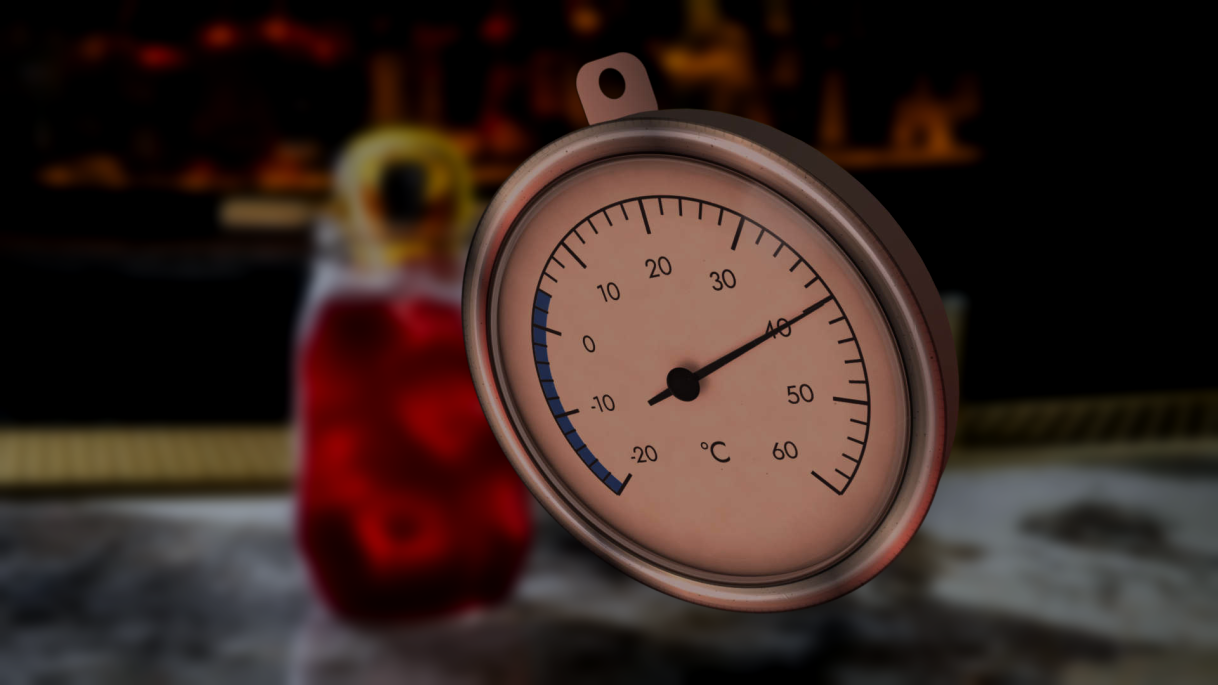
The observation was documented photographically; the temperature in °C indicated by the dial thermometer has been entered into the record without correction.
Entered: 40 °C
